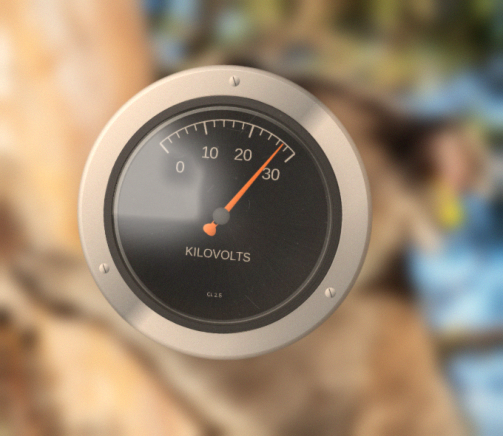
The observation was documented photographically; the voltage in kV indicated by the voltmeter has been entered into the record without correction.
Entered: 27 kV
